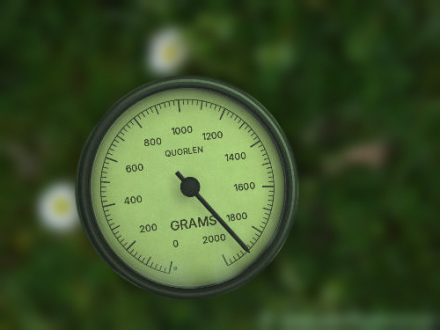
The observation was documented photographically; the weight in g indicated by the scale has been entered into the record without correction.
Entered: 1900 g
